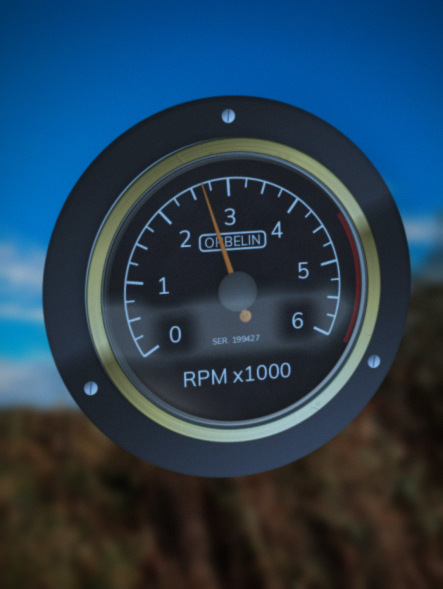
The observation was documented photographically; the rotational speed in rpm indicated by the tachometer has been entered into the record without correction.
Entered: 2625 rpm
